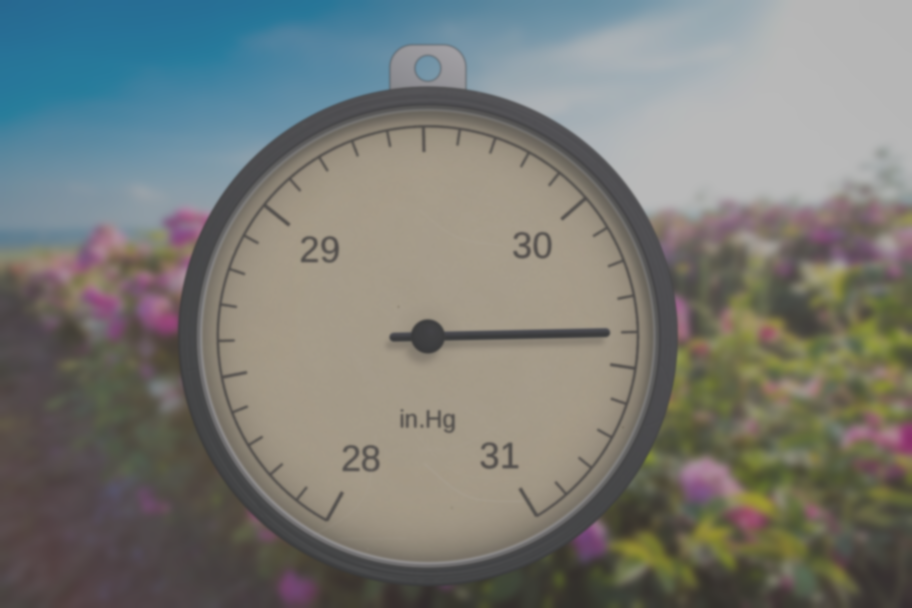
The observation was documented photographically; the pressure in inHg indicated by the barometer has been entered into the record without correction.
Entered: 30.4 inHg
